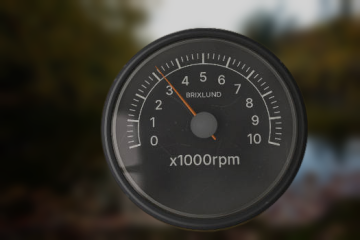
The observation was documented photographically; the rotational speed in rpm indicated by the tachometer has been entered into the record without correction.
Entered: 3200 rpm
